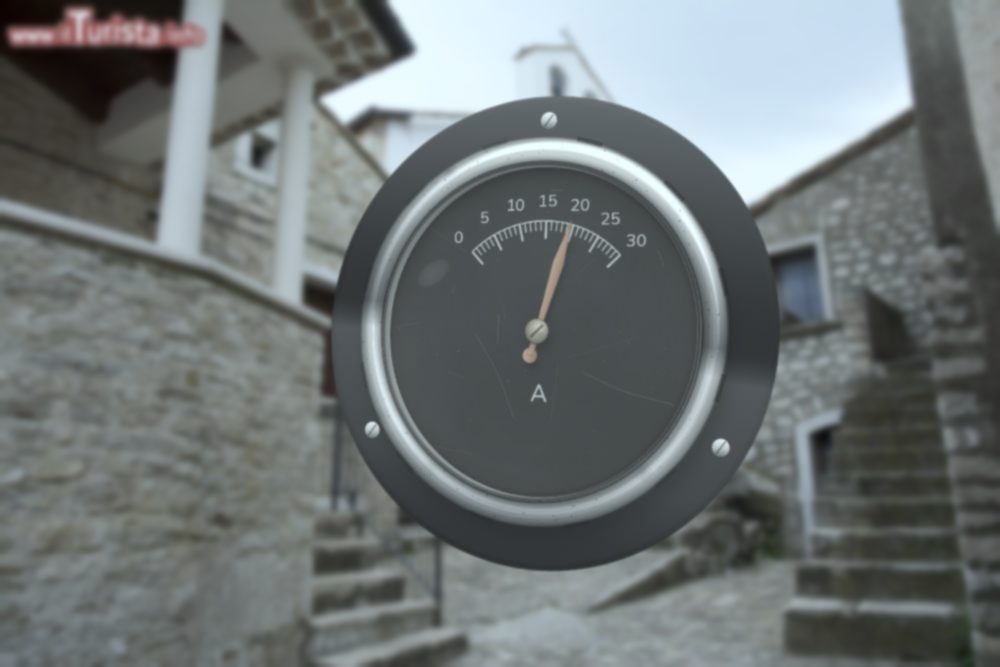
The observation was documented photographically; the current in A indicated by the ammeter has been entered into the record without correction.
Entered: 20 A
